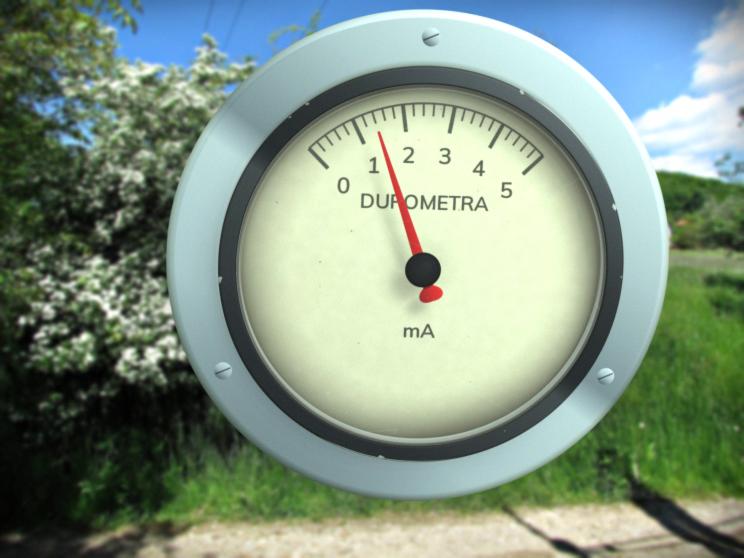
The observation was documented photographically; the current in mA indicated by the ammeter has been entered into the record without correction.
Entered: 1.4 mA
